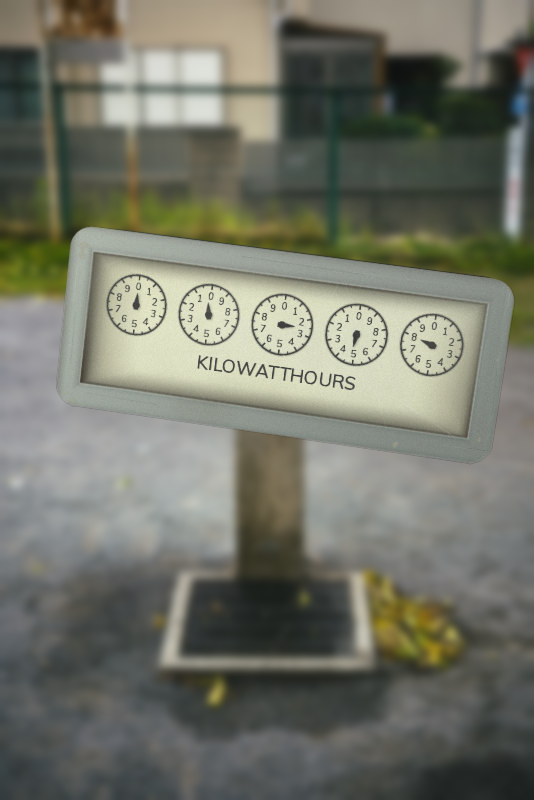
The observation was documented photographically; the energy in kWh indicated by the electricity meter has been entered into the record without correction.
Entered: 248 kWh
